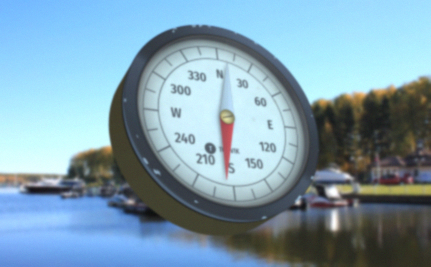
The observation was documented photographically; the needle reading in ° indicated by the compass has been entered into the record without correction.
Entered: 187.5 °
